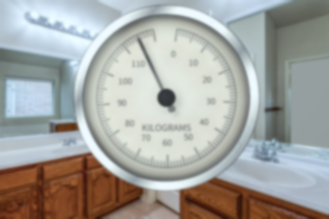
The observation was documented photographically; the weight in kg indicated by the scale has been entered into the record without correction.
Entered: 115 kg
